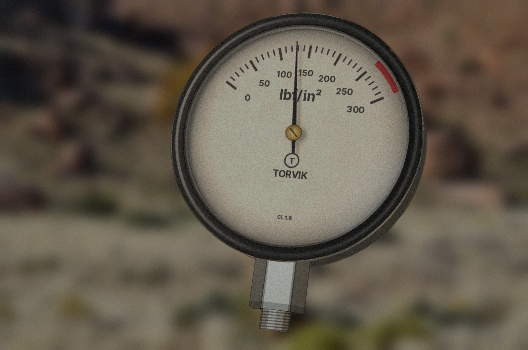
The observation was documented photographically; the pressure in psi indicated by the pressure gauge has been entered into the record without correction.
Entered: 130 psi
